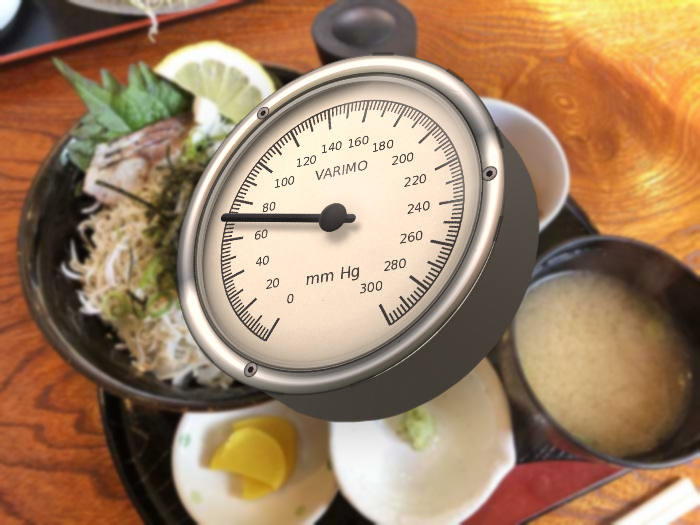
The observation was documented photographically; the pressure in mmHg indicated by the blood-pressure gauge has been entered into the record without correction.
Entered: 70 mmHg
